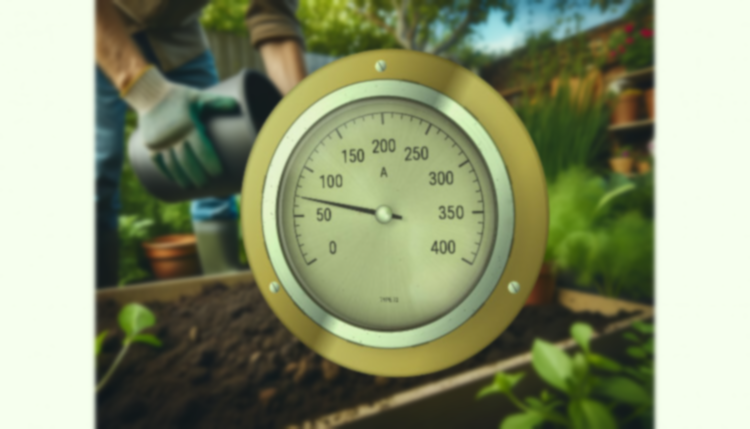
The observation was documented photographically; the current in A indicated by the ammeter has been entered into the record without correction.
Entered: 70 A
